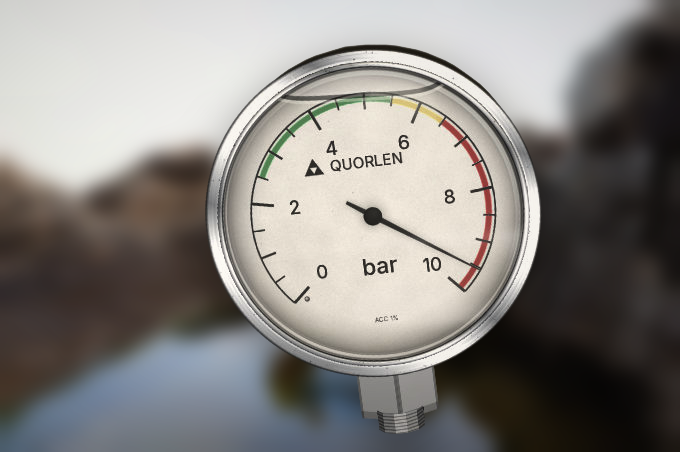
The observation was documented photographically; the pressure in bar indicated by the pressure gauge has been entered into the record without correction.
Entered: 9.5 bar
